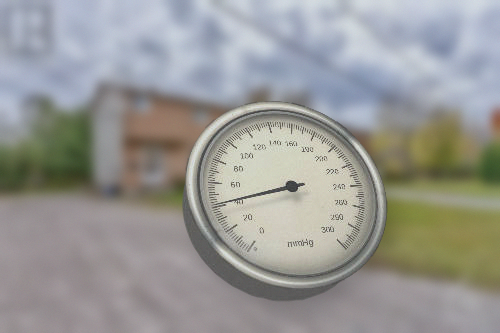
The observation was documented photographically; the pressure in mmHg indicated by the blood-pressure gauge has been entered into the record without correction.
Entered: 40 mmHg
